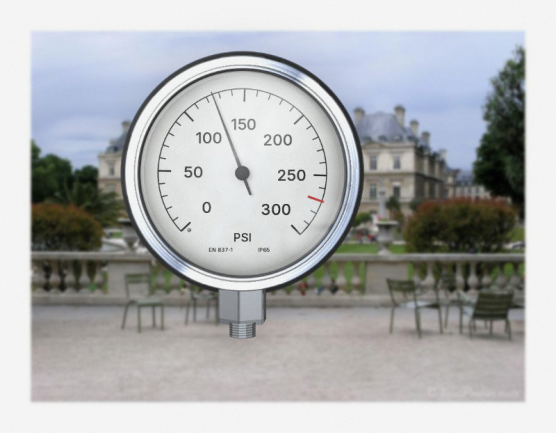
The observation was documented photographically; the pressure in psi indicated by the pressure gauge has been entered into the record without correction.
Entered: 125 psi
